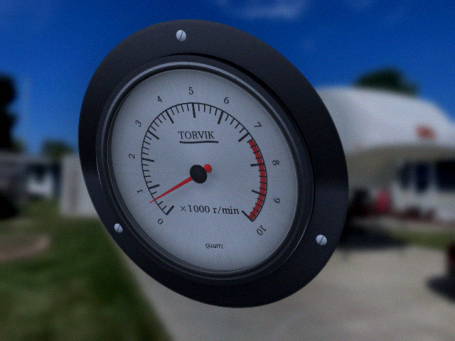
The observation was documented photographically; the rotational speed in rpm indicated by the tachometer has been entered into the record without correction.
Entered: 600 rpm
